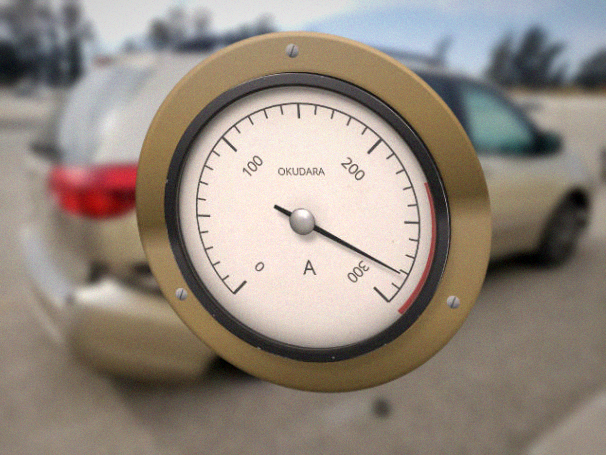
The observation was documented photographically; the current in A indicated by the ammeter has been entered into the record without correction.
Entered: 280 A
